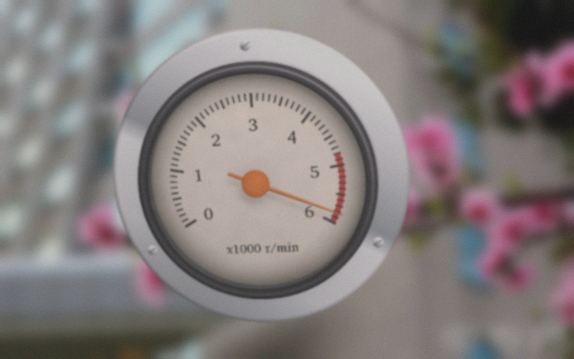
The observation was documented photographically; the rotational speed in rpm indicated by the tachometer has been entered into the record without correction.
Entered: 5800 rpm
